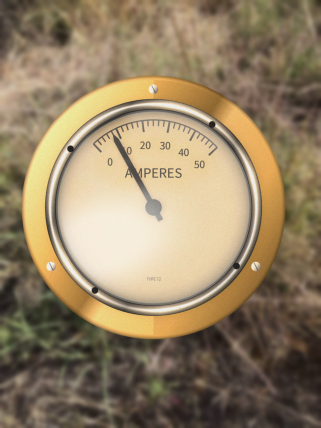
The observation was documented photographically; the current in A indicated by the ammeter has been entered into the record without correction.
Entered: 8 A
